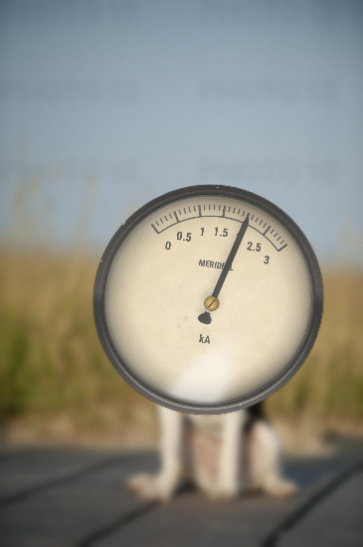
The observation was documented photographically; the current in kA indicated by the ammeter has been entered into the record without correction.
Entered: 2 kA
